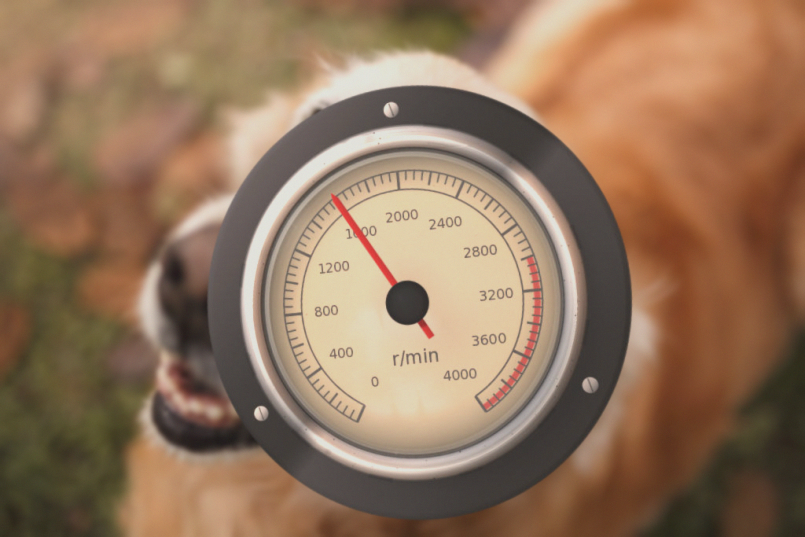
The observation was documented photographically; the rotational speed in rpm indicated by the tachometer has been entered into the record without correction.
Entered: 1600 rpm
